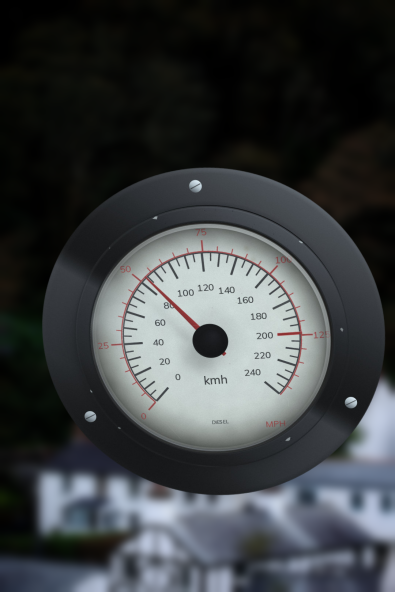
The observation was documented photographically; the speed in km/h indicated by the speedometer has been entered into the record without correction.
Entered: 85 km/h
